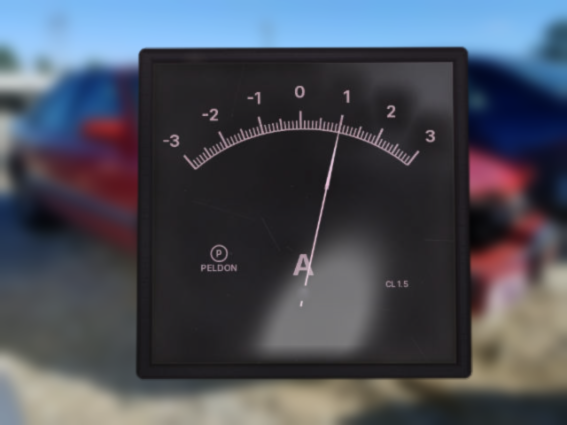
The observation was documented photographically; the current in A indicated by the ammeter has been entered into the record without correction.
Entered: 1 A
